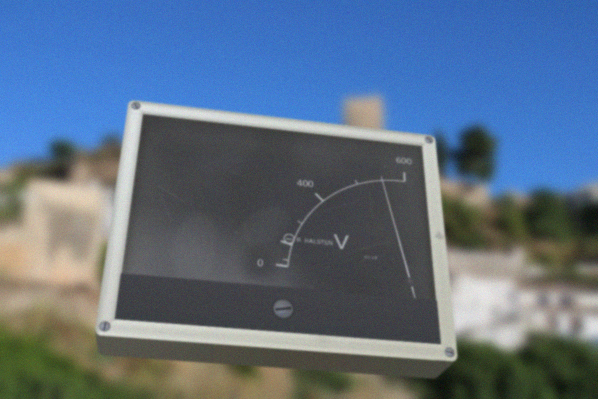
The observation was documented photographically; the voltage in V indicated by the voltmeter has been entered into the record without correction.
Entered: 550 V
